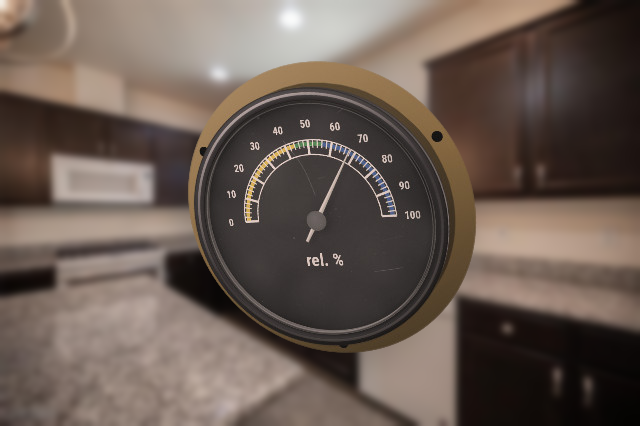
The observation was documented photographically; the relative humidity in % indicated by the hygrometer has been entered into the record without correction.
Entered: 68 %
